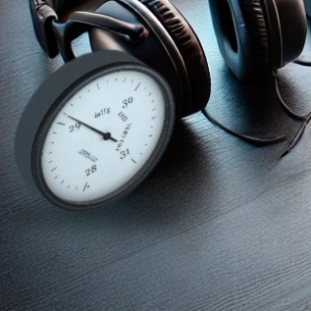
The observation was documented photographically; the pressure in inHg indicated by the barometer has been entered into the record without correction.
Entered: 29.1 inHg
